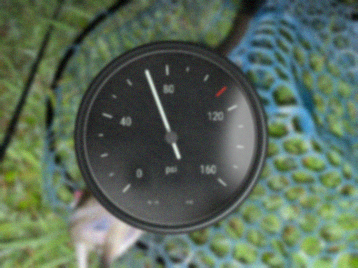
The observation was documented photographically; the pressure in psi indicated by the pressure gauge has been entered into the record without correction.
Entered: 70 psi
